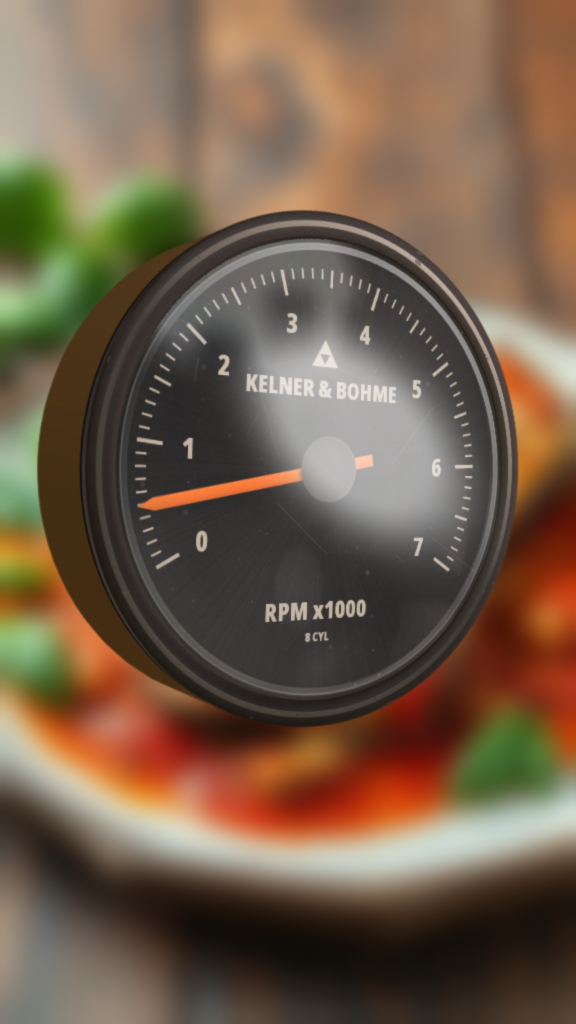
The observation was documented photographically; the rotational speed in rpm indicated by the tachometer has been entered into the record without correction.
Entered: 500 rpm
